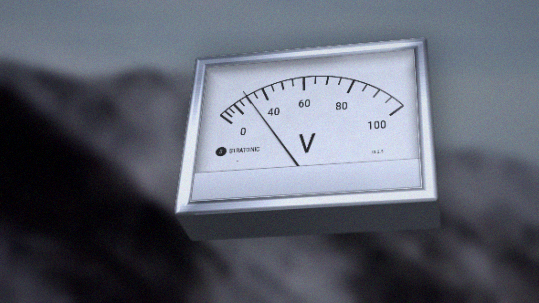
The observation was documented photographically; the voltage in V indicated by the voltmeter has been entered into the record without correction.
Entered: 30 V
